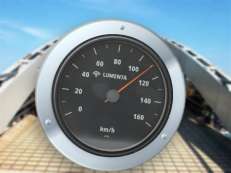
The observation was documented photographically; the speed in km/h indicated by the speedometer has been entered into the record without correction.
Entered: 110 km/h
